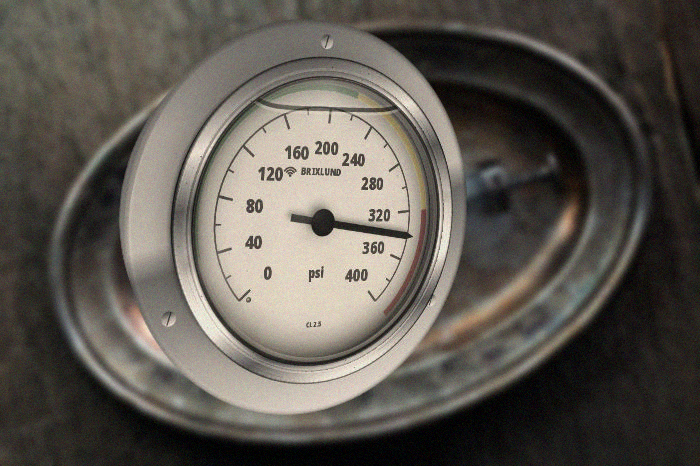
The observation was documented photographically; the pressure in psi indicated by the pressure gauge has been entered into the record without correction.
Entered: 340 psi
